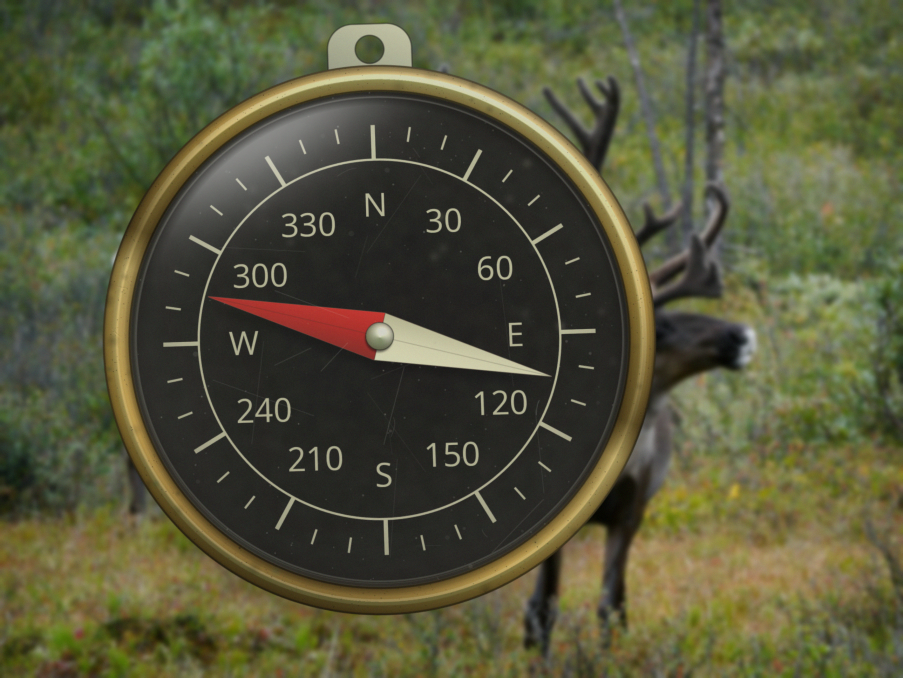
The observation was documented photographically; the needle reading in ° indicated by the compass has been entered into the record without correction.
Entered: 285 °
